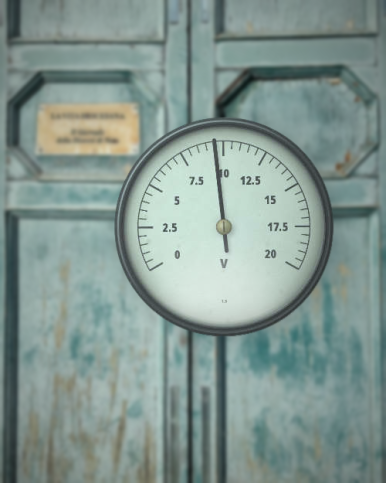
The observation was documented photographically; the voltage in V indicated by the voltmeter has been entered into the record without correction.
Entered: 9.5 V
